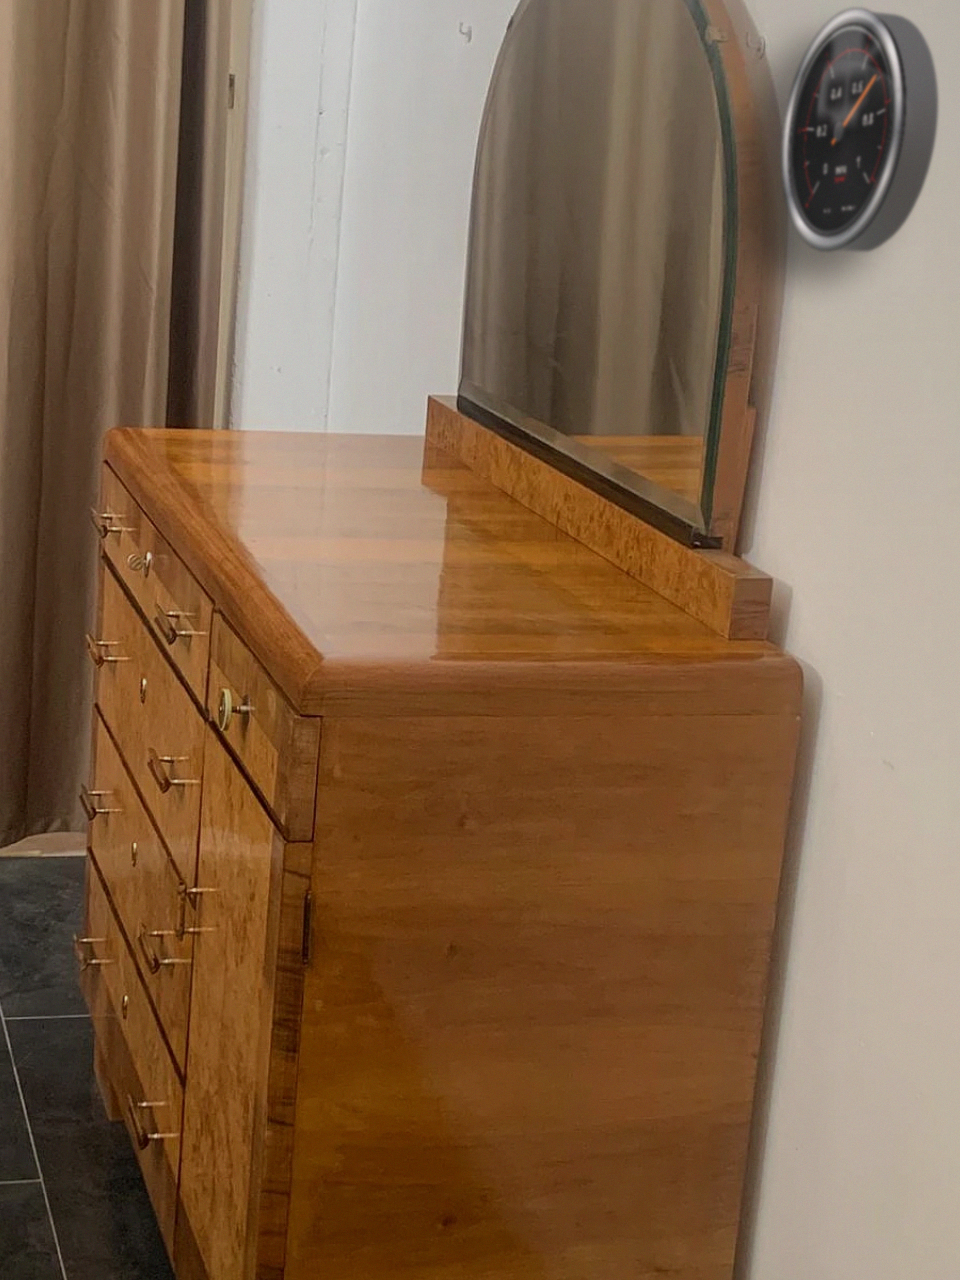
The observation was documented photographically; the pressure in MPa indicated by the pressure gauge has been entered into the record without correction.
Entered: 0.7 MPa
